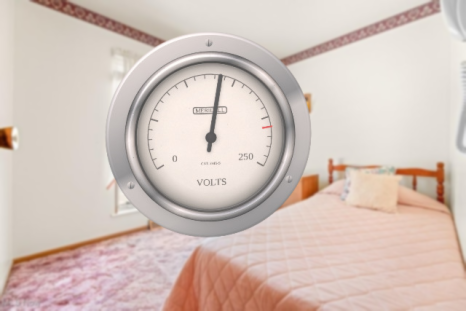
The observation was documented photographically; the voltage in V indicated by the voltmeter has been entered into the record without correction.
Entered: 135 V
